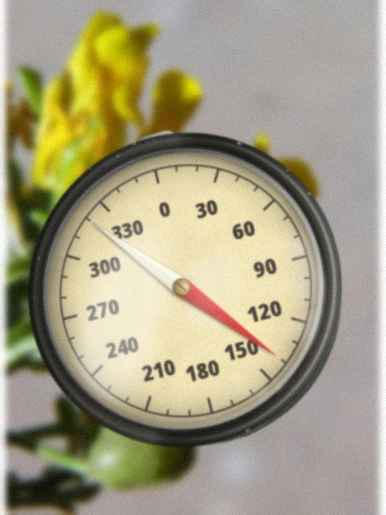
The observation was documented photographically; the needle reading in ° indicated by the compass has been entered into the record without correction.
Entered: 140 °
